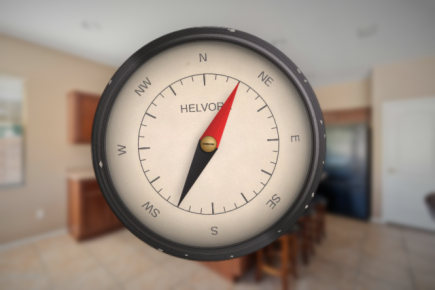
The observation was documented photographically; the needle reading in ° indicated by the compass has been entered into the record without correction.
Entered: 30 °
